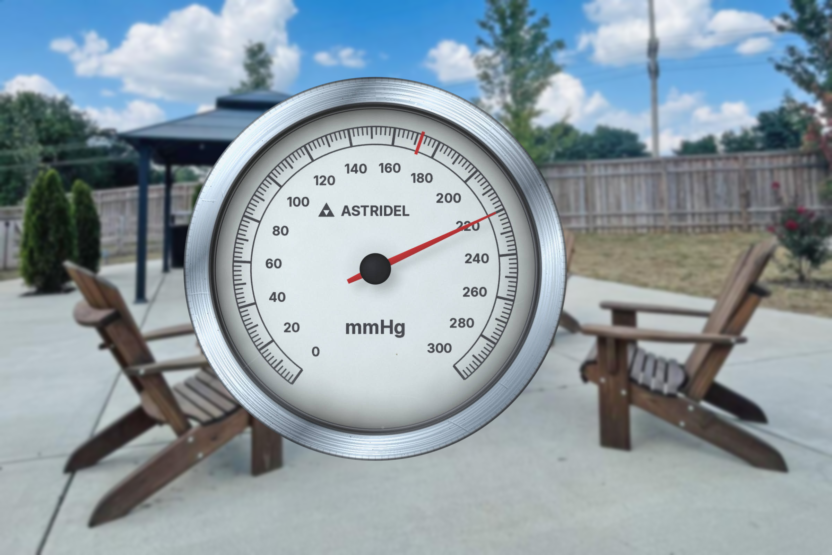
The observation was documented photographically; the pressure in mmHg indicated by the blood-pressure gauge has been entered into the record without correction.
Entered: 220 mmHg
